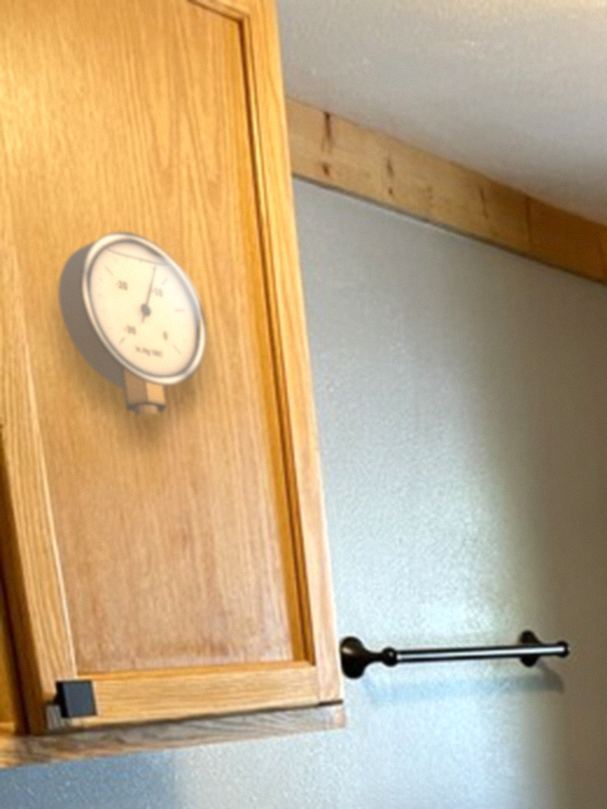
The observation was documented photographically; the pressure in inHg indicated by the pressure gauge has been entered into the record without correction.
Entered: -12 inHg
